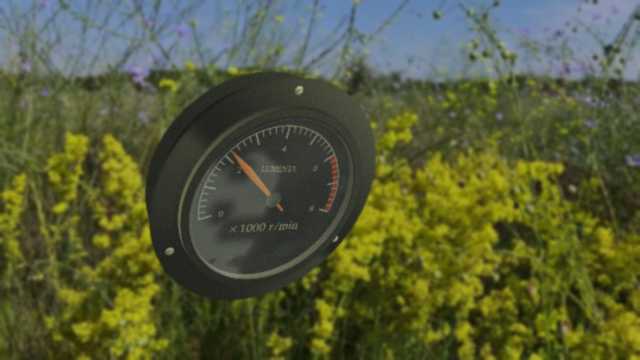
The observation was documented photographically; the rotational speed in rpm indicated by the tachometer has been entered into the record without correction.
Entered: 2200 rpm
